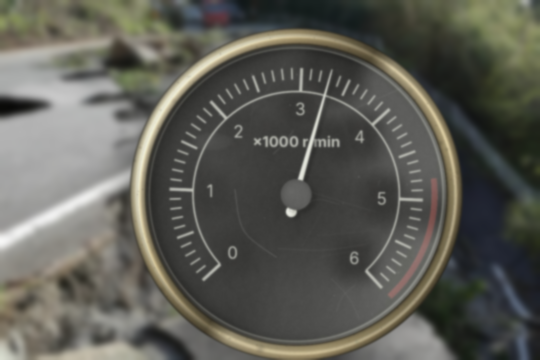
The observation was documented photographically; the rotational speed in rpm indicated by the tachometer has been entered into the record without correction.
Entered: 3300 rpm
